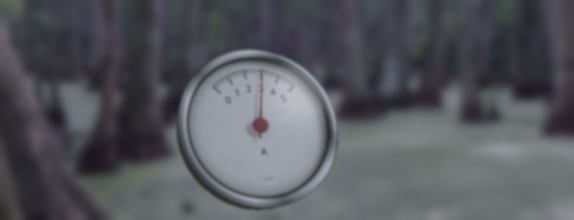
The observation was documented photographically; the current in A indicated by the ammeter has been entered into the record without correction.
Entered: 3 A
